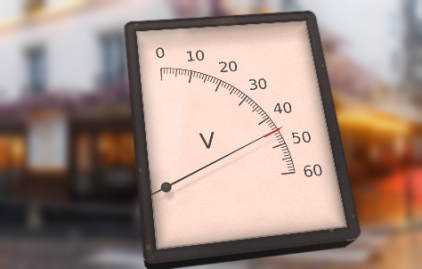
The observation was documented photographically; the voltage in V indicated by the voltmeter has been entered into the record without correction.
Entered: 45 V
